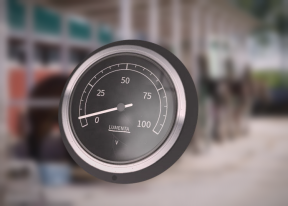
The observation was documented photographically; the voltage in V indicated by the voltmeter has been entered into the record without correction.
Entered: 5 V
